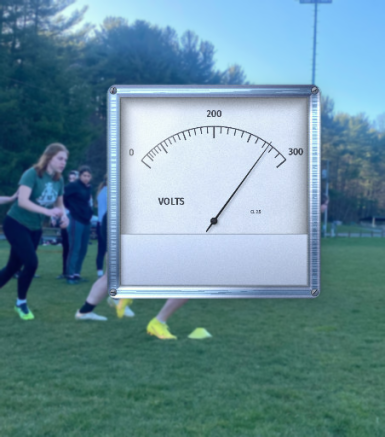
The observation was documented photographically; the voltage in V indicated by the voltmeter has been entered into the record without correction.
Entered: 275 V
